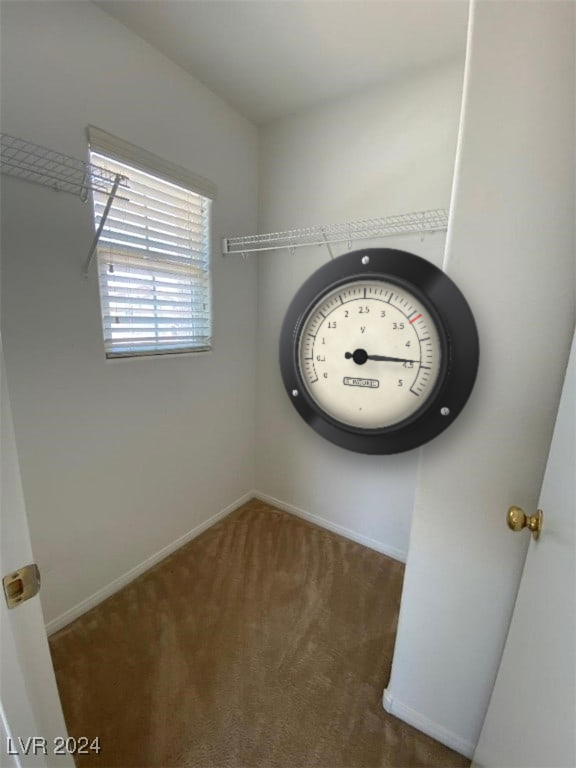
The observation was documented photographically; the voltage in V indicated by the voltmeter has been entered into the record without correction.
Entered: 4.4 V
